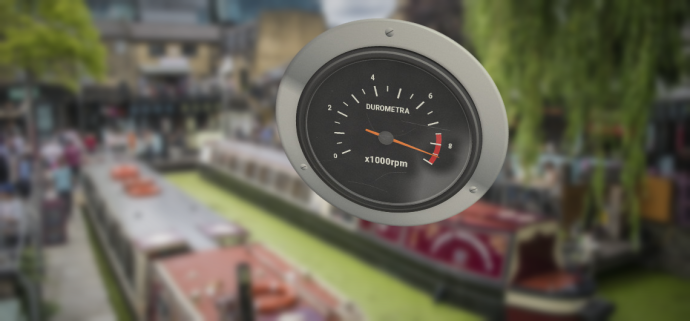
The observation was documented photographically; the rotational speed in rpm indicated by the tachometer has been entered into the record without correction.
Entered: 8500 rpm
